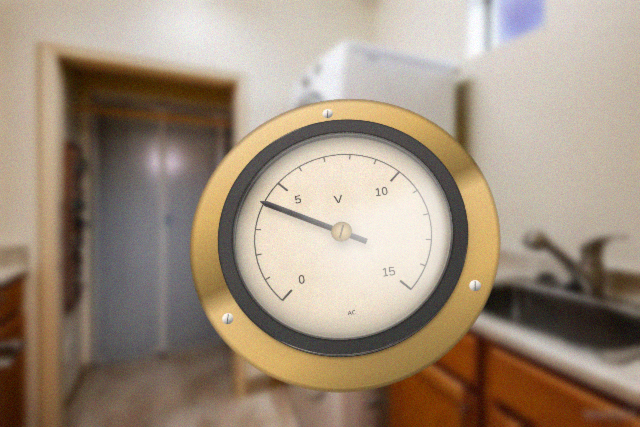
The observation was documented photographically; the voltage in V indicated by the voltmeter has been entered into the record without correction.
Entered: 4 V
